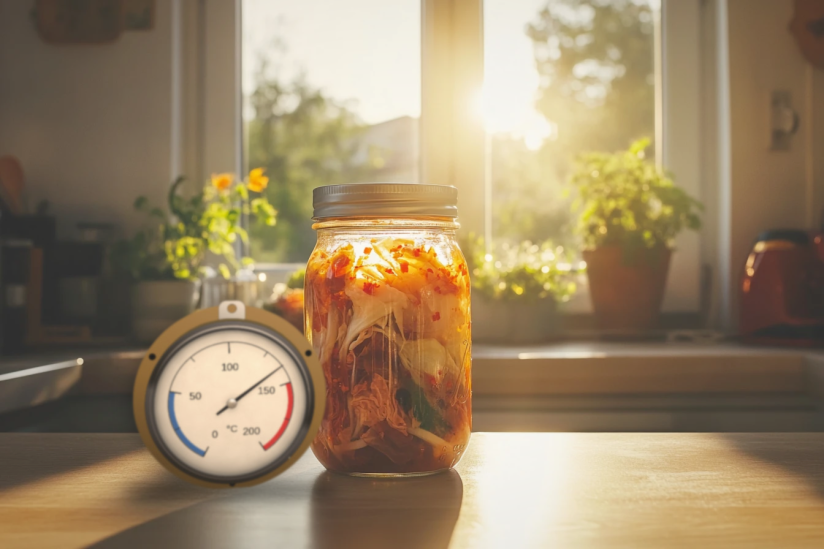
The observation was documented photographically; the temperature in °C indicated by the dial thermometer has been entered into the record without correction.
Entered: 137.5 °C
